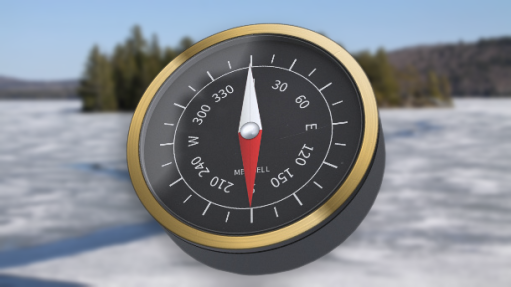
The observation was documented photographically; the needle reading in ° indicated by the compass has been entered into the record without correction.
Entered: 180 °
